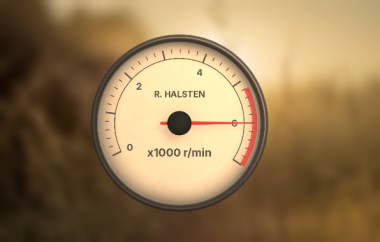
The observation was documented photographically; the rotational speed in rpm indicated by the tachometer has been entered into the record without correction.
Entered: 6000 rpm
